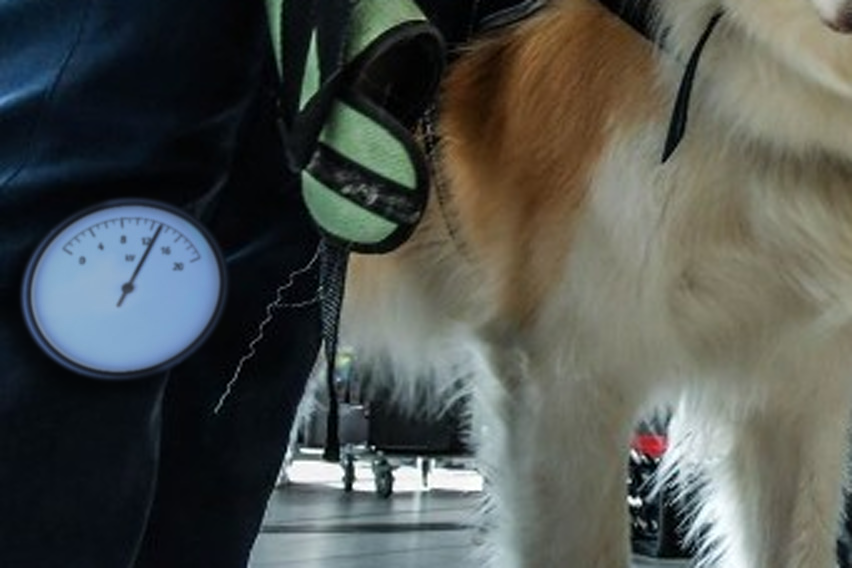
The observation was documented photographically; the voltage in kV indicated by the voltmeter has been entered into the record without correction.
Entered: 13 kV
